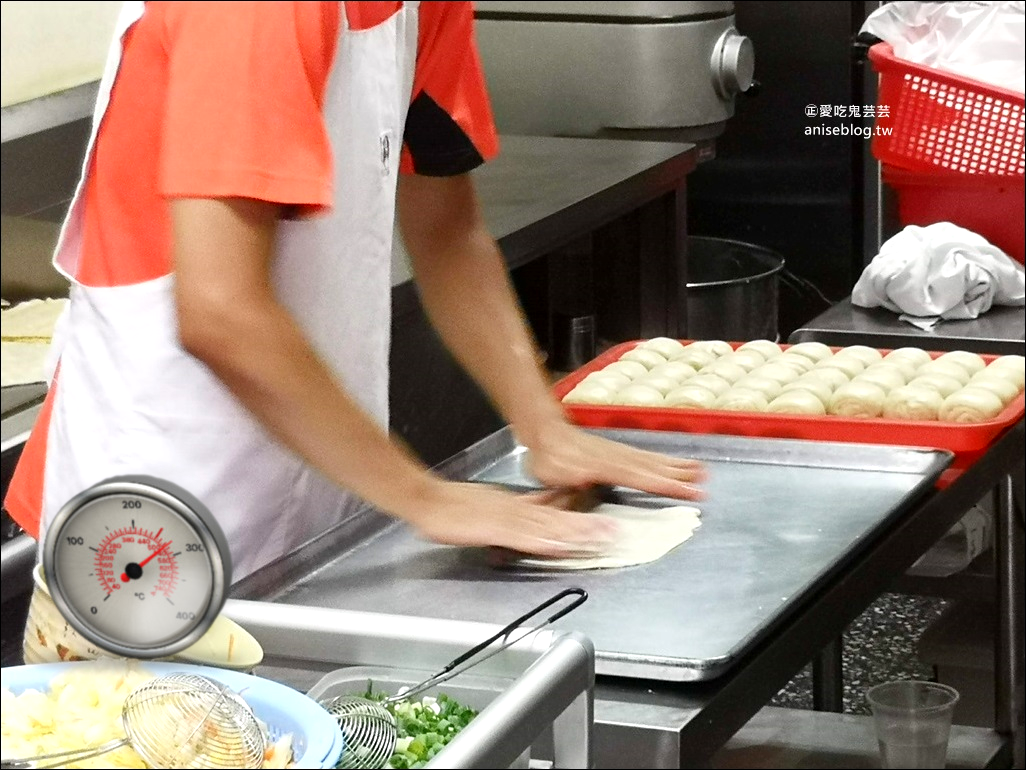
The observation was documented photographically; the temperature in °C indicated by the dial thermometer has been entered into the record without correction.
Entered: 275 °C
